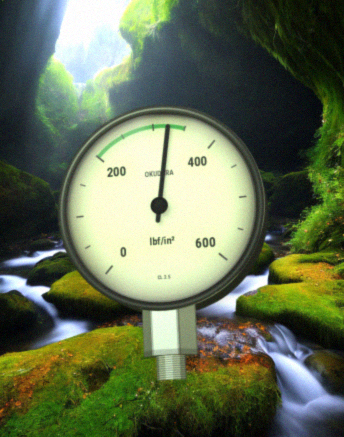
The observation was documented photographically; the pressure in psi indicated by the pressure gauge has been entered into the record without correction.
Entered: 325 psi
